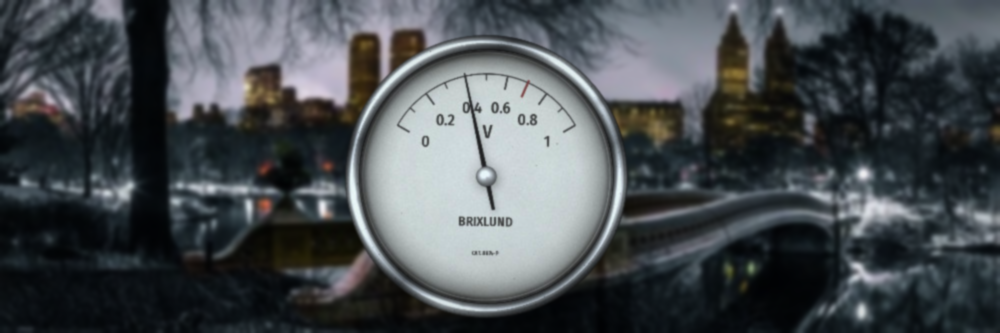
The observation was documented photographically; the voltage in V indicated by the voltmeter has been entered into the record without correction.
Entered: 0.4 V
